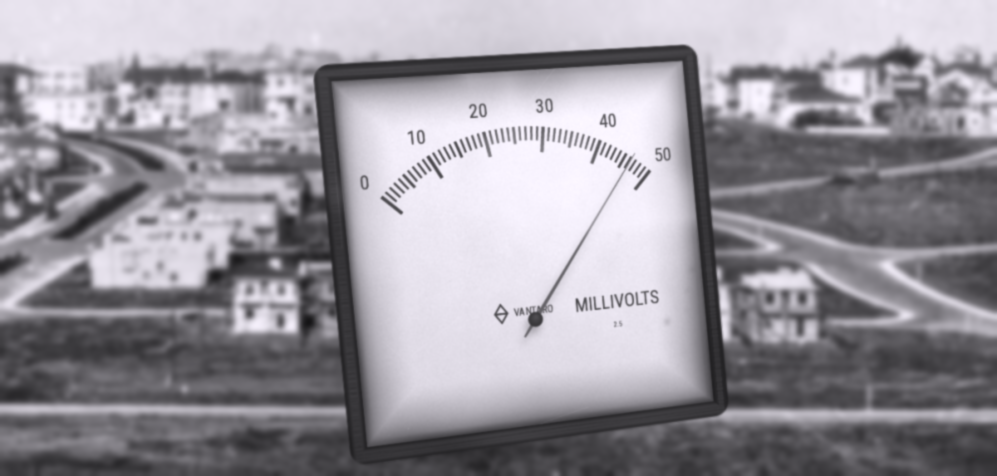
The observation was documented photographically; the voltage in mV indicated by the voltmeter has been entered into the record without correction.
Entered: 46 mV
